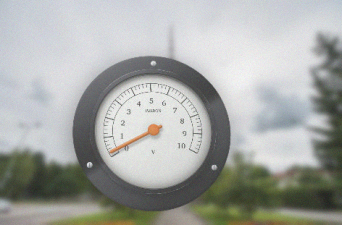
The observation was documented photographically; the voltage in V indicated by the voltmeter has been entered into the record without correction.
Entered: 0.2 V
